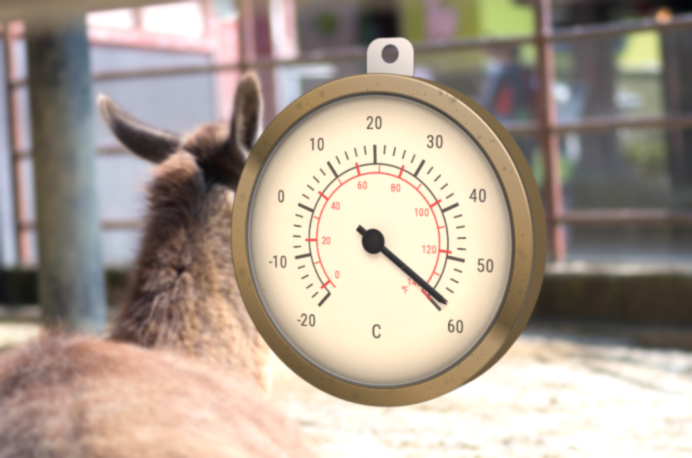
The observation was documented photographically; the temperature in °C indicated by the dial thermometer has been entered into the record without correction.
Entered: 58 °C
